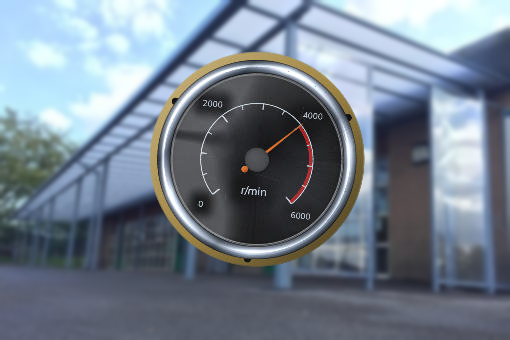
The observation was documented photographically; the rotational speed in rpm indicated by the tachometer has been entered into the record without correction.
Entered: 4000 rpm
